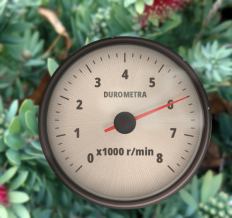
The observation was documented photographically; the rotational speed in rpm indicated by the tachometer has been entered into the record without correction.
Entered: 6000 rpm
